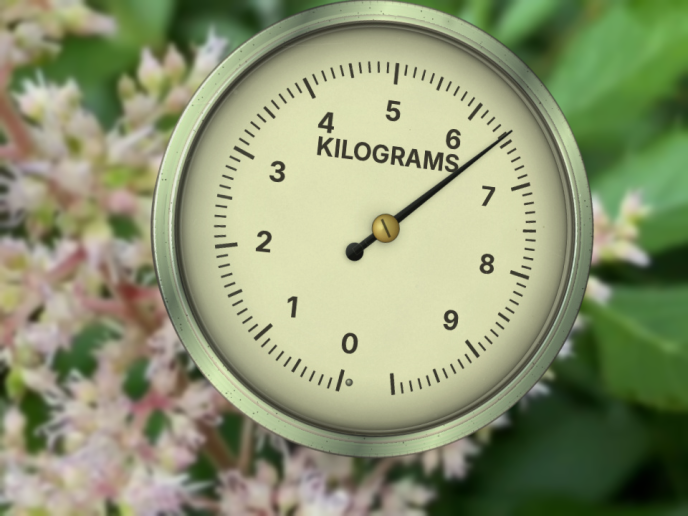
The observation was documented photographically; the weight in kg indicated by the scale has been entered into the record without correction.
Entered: 6.4 kg
